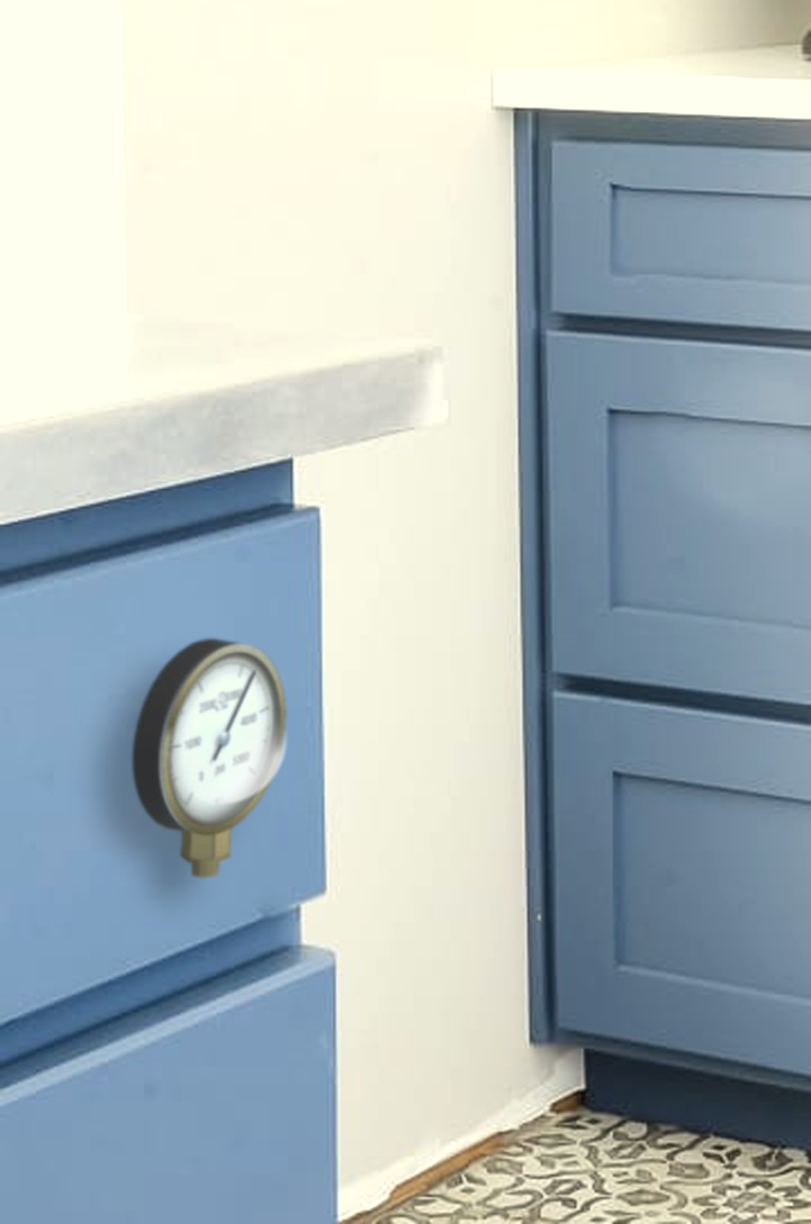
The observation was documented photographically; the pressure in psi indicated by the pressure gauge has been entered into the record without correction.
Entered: 3250 psi
